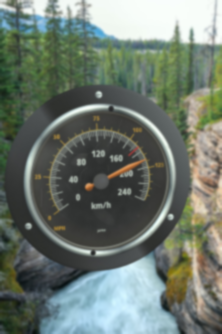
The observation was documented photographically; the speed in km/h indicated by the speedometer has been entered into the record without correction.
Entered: 190 km/h
